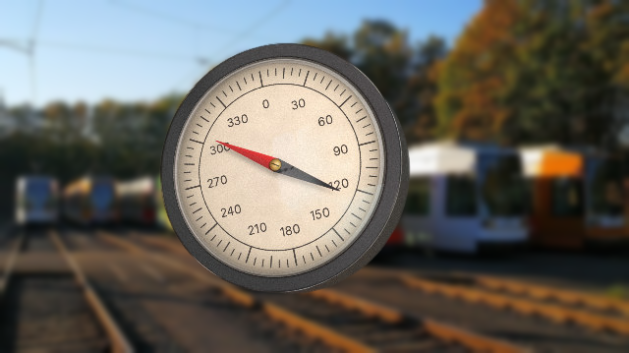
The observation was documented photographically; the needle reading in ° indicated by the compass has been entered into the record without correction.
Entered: 305 °
